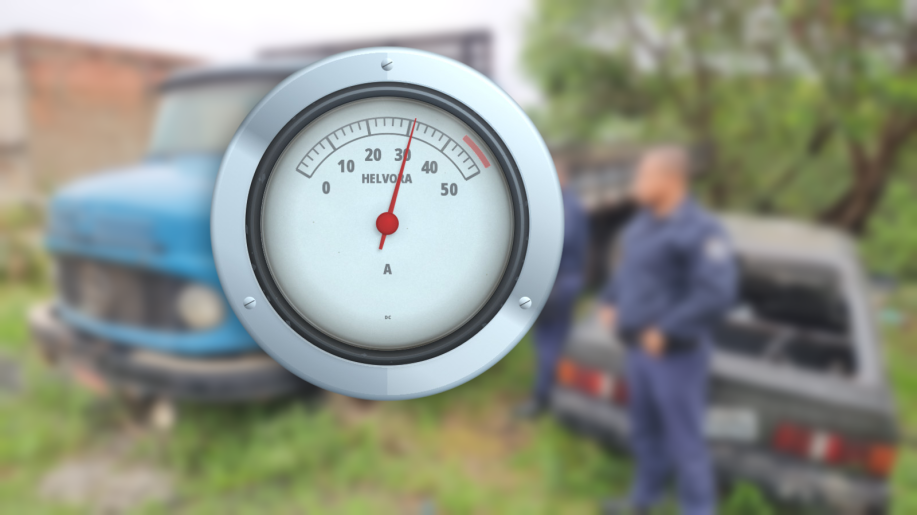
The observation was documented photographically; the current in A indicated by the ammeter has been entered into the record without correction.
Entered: 31 A
